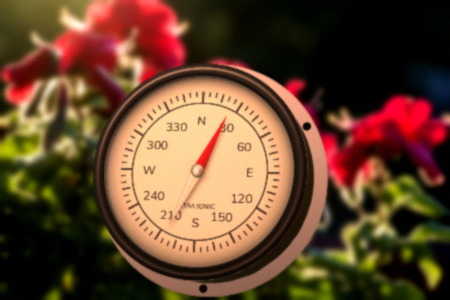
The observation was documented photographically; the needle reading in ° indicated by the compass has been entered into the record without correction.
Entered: 25 °
